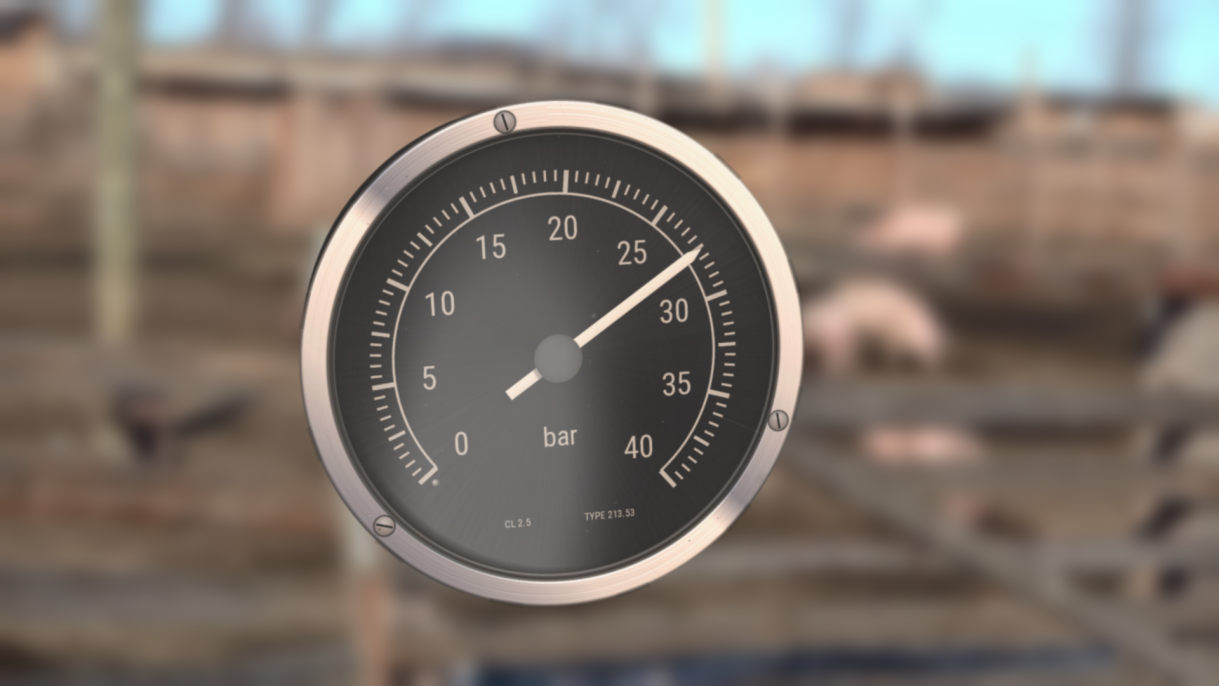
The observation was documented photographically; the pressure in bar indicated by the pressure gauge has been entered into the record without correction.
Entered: 27.5 bar
